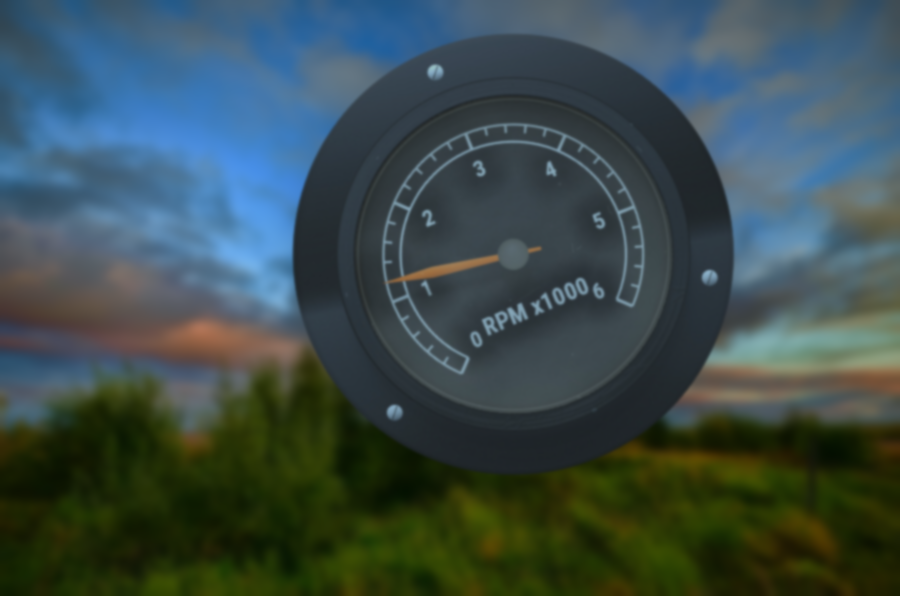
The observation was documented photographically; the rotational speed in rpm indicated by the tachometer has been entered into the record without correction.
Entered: 1200 rpm
